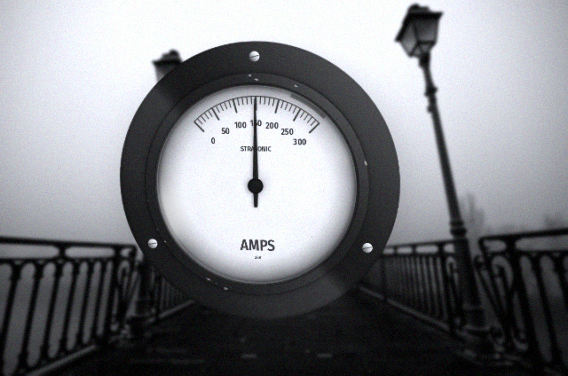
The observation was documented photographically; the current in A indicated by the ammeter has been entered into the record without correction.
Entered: 150 A
